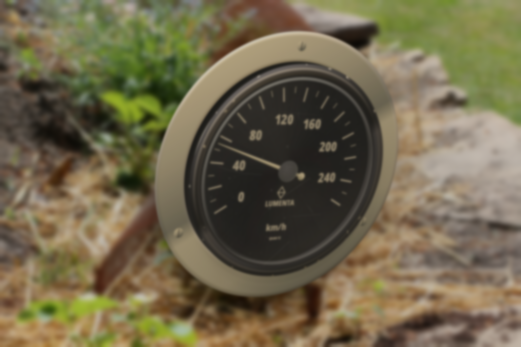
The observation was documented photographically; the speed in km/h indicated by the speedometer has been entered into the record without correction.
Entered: 55 km/h
